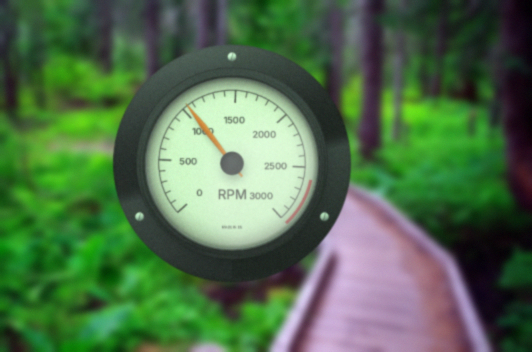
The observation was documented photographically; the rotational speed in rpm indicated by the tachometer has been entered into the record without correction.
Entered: 1050 rpm
